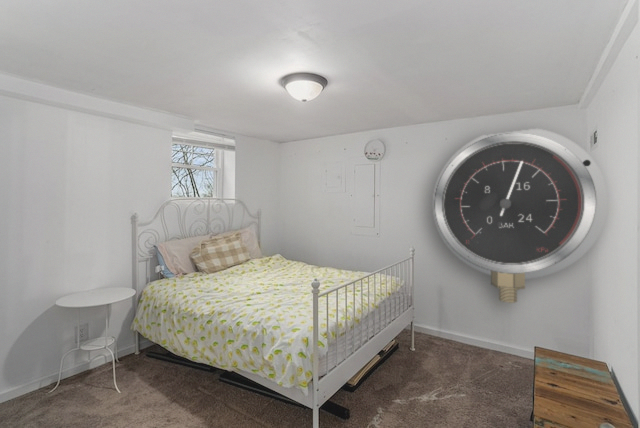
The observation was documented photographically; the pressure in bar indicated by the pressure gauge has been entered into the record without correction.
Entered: 14 bar
